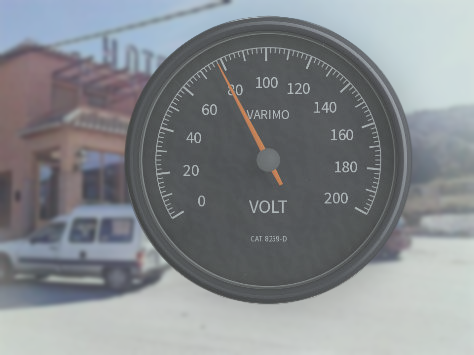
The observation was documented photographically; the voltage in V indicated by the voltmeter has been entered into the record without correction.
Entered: 78 V
